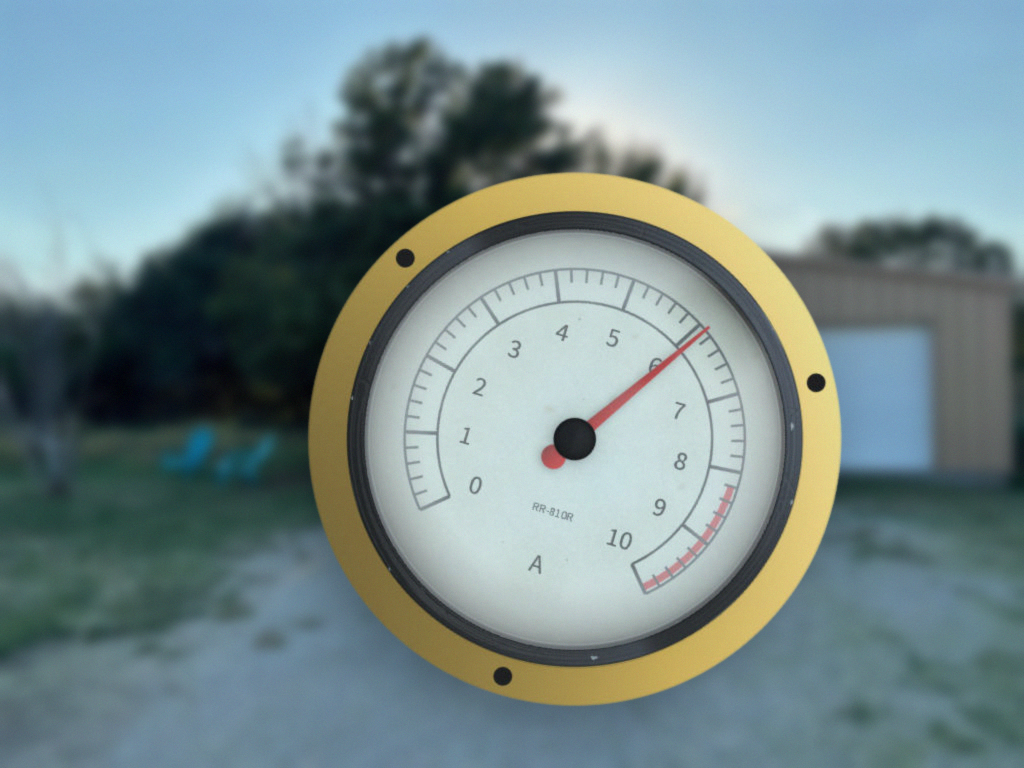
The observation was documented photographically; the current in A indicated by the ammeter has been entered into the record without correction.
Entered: 6.1 A
